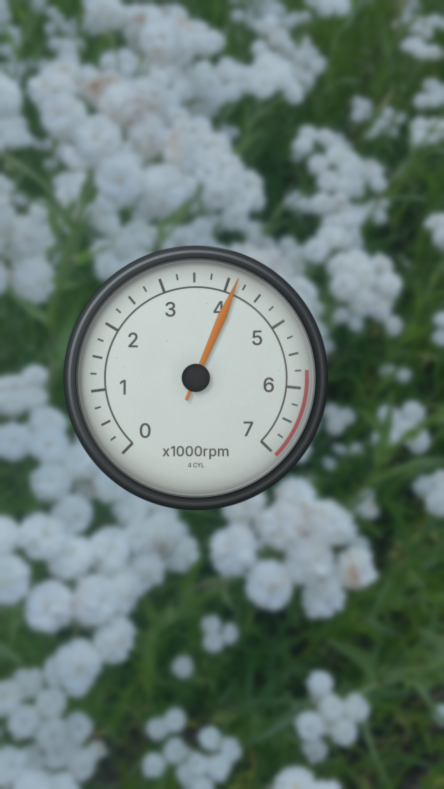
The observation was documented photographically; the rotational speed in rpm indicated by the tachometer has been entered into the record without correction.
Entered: 4125 rpm
